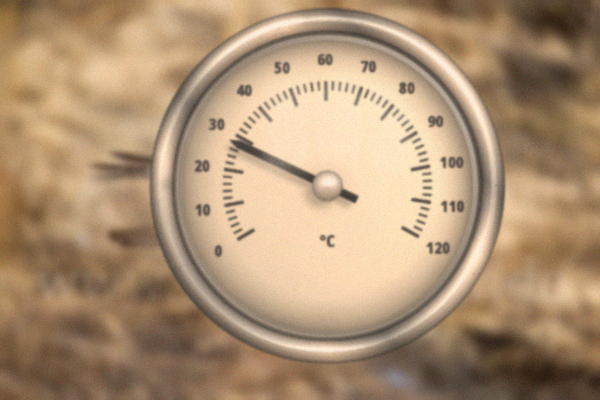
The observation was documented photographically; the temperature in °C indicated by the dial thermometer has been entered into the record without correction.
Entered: 28 °C
